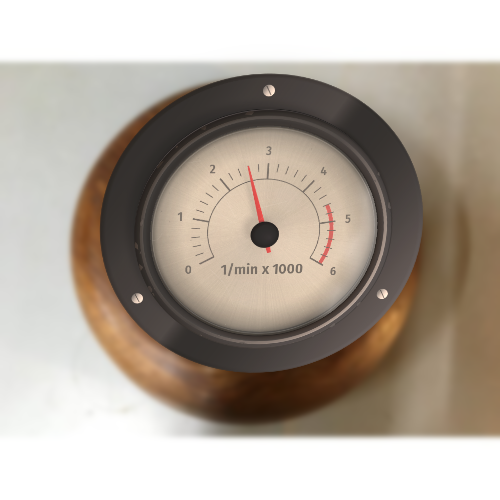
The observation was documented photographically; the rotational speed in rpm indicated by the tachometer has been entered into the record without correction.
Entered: 2600 rpm
